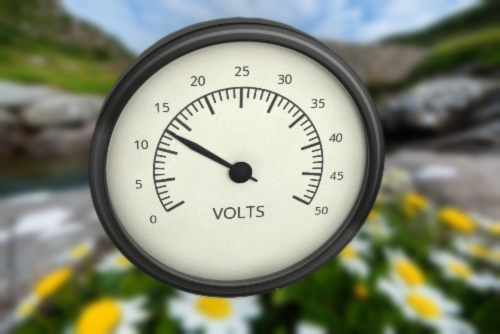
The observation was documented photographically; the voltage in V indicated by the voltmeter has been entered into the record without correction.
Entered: 13 V
